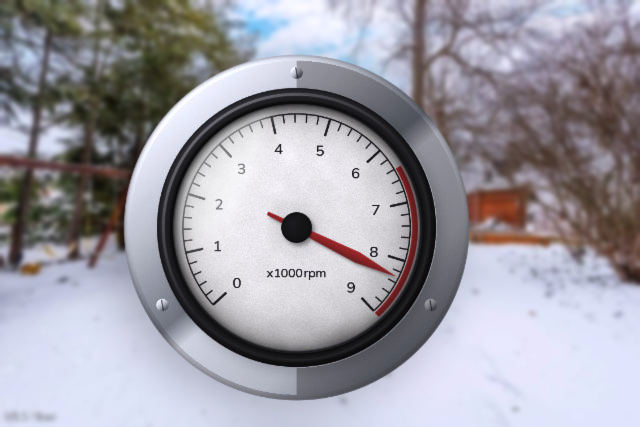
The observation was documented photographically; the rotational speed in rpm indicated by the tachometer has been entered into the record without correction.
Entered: 8300 rpm
